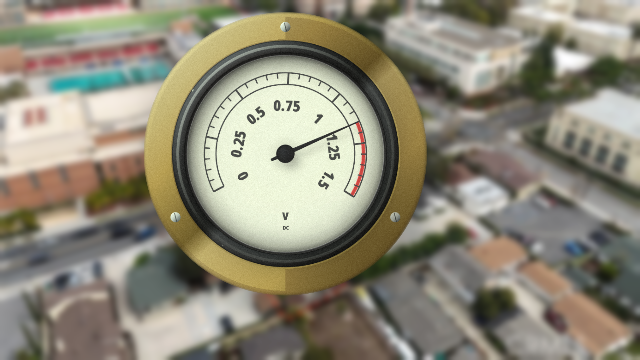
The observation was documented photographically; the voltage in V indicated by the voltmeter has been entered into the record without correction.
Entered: 1.15 V
